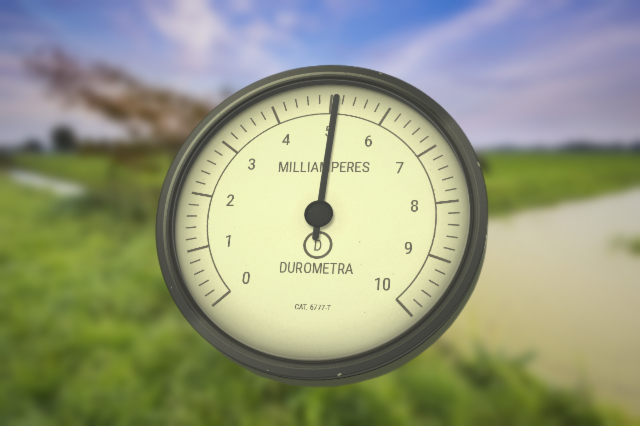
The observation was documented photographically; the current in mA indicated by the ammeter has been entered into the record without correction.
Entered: 5.1 mA
